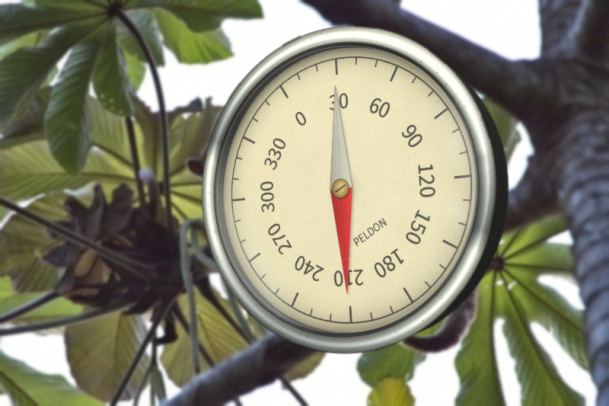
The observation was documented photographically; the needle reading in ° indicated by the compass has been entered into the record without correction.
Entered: 210 °
